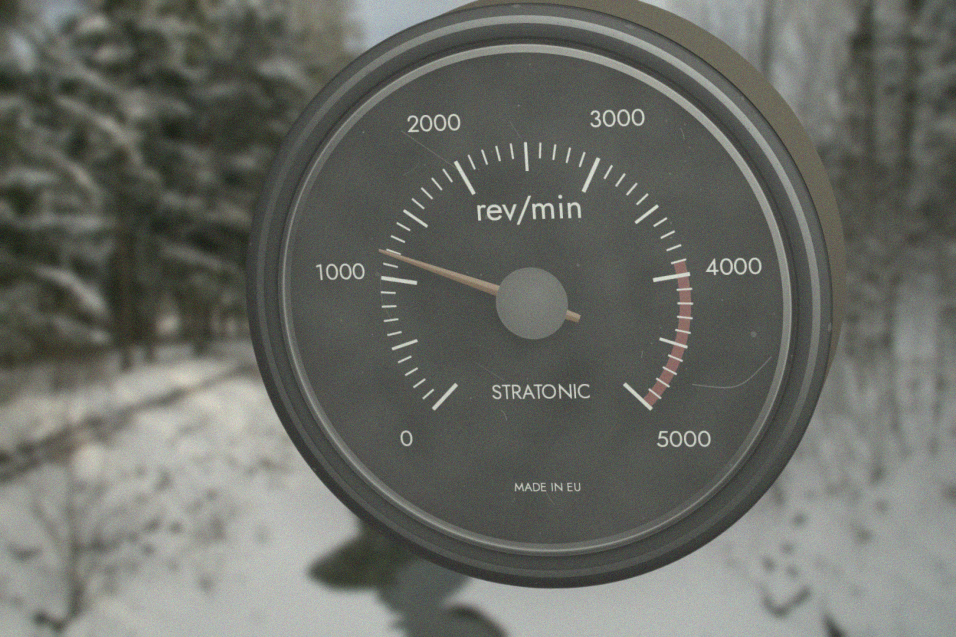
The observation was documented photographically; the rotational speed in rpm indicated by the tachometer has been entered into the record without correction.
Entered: 1200 rpm
